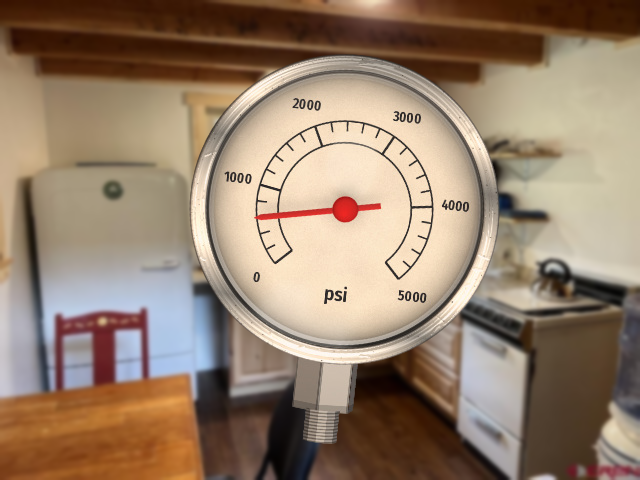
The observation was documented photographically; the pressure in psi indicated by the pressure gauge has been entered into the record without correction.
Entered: 600 psi
